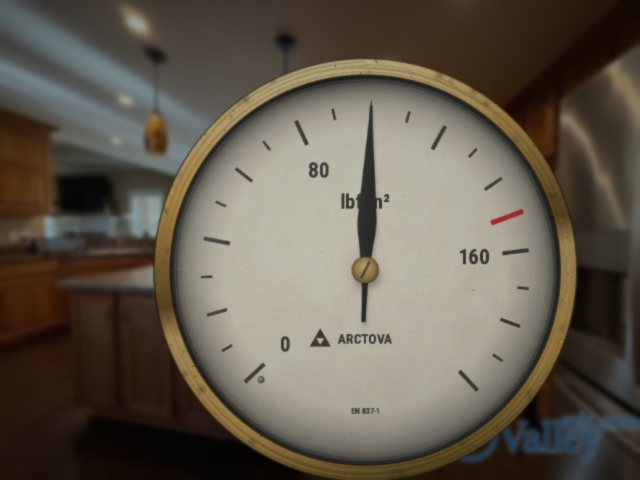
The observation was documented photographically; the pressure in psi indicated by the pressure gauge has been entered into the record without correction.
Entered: 100 psi
